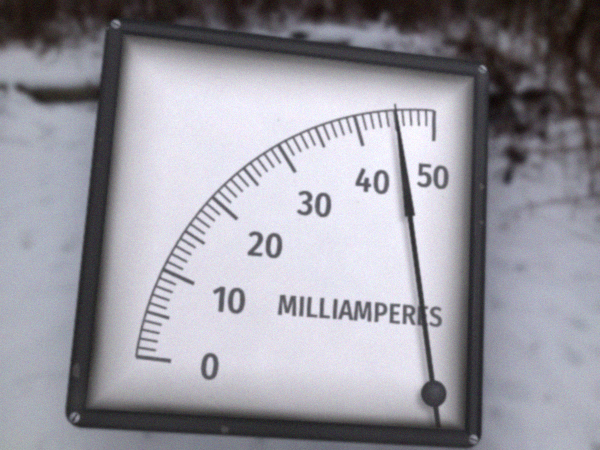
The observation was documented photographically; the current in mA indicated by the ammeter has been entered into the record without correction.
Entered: 45 mA
